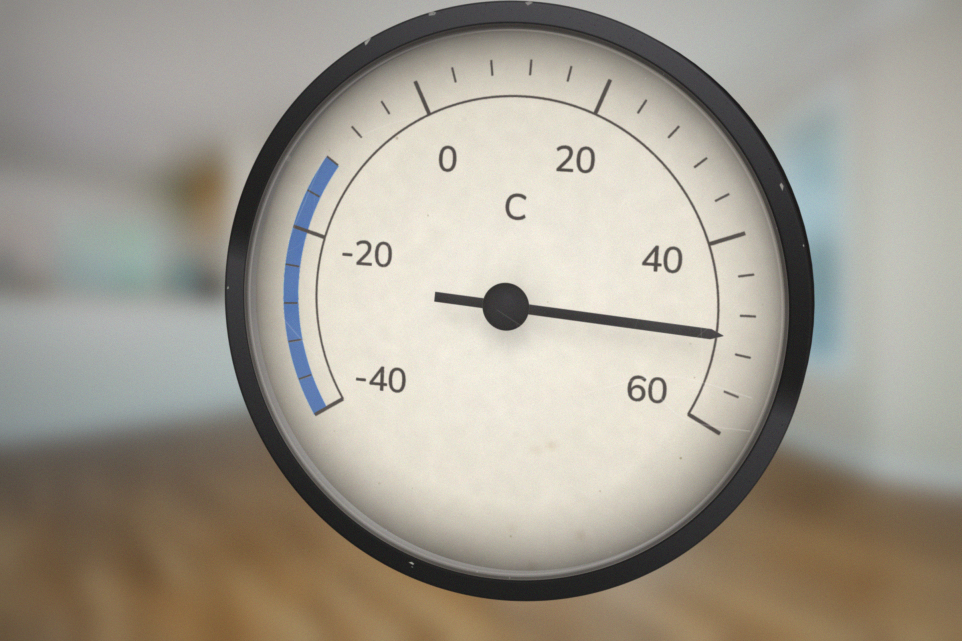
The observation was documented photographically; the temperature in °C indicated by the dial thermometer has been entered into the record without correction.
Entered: 50 °C
